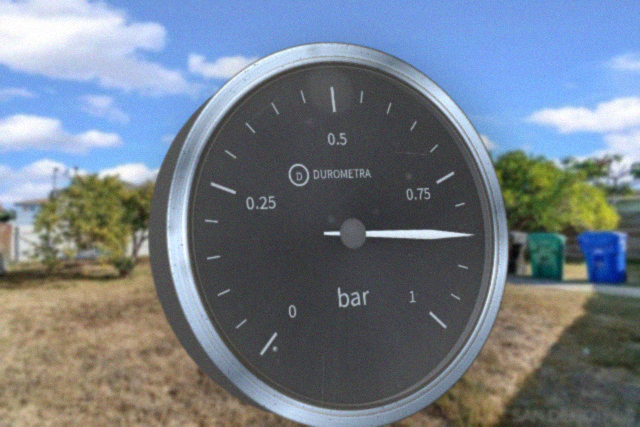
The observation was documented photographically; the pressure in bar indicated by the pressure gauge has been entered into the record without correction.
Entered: 0.85 bar
